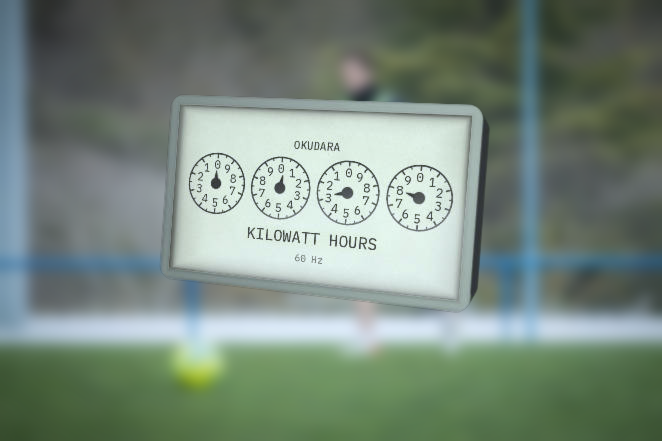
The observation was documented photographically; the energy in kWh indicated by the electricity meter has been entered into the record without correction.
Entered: 28 kWh
